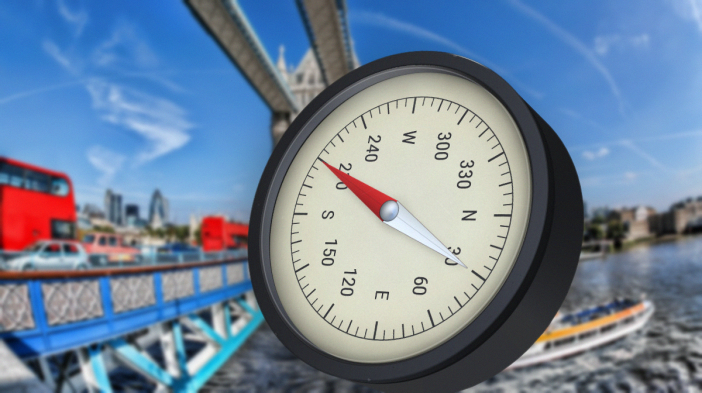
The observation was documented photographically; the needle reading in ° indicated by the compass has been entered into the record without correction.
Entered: 210 °
